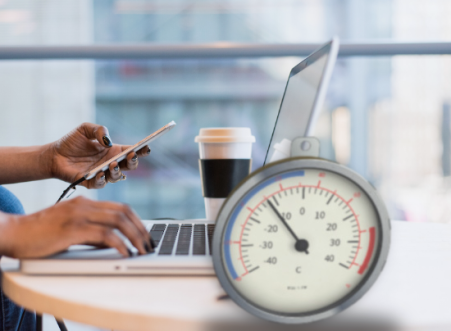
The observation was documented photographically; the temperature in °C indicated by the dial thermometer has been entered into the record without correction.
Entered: -12 °C
